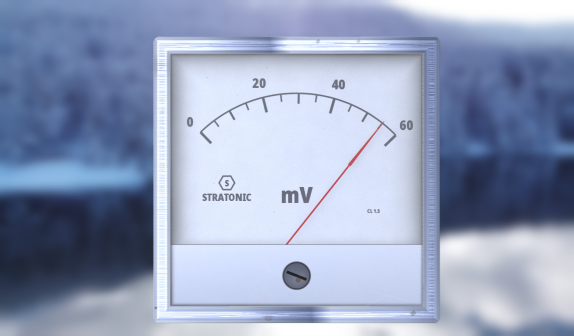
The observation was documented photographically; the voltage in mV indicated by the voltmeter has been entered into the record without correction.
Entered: 55 mV
